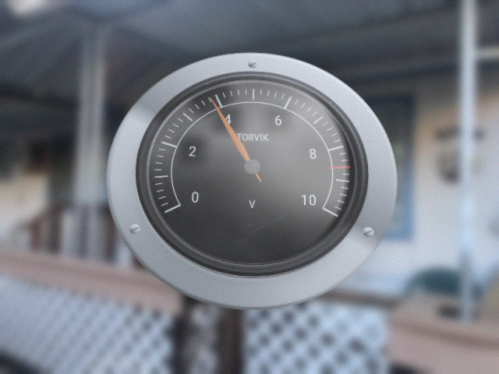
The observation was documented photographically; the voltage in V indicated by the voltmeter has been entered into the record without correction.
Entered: 3.8 V
